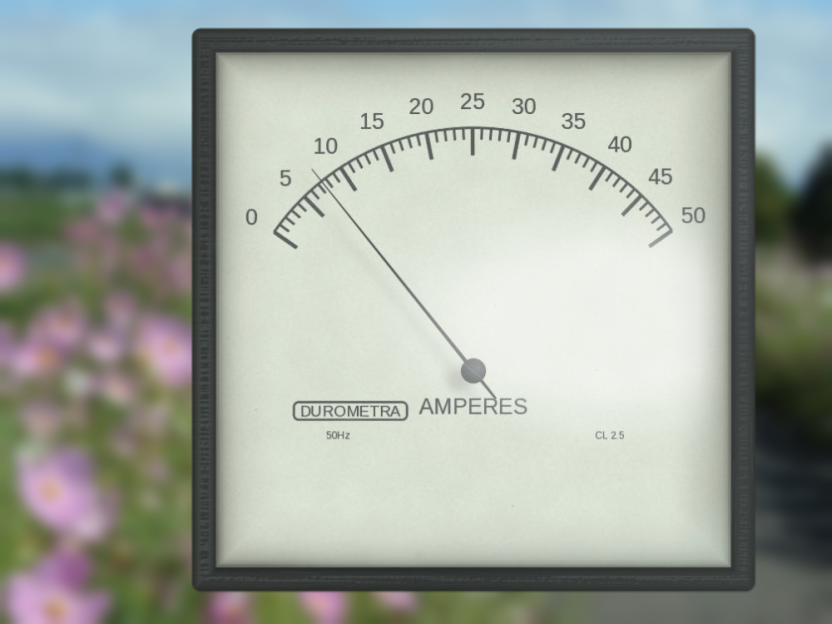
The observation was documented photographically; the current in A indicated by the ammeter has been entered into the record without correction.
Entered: 7.5 A
